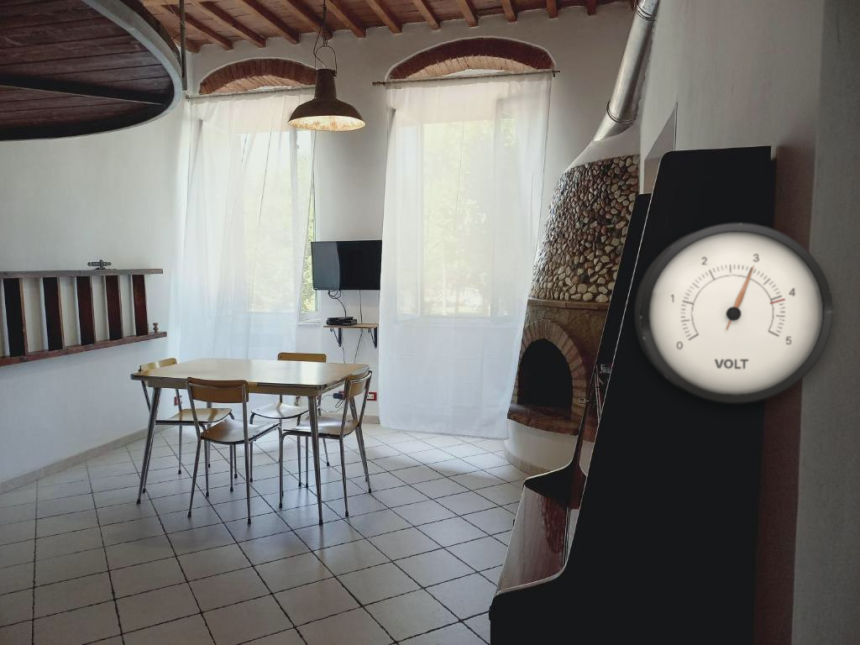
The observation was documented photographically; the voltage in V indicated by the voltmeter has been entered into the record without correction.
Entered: 3 V
